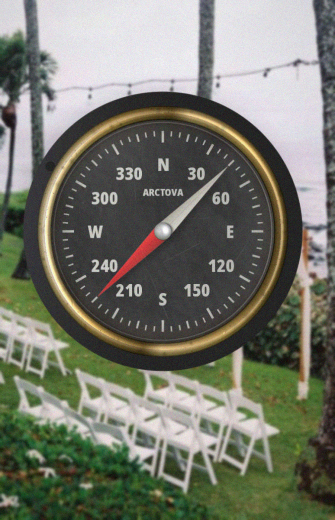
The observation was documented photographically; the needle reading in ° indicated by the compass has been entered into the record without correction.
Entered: 225 °
